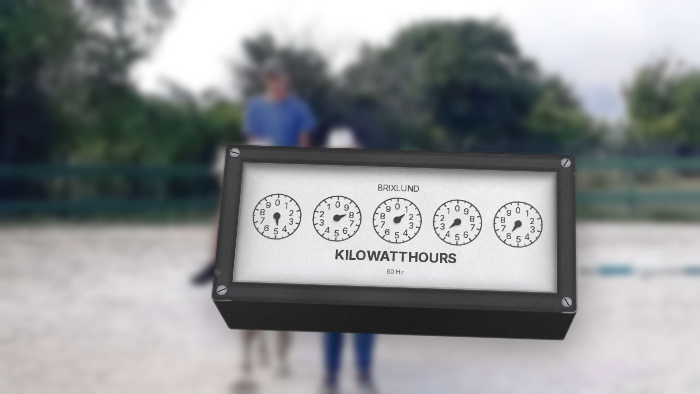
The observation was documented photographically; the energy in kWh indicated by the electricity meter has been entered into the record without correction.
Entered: 48136 kWh
